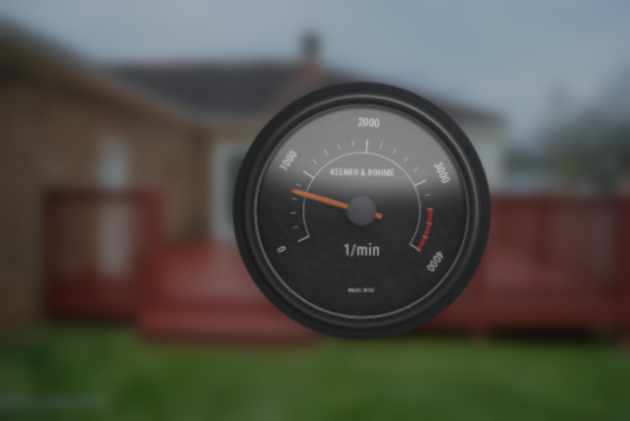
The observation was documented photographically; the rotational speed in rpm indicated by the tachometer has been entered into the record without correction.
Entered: 700 rpm
